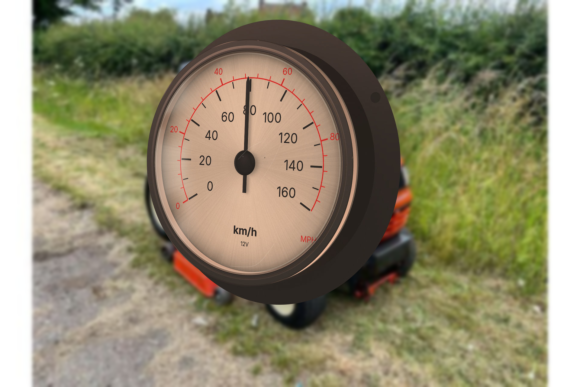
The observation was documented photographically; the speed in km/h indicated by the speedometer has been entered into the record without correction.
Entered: 80 km/h
